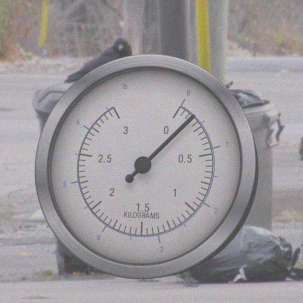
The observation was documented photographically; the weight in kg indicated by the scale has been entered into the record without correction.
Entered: 0.15 kg
